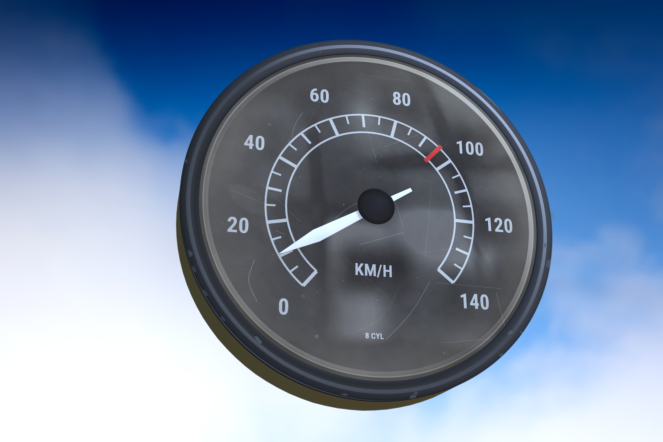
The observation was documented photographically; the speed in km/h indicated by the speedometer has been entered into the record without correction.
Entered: 10 km/h
